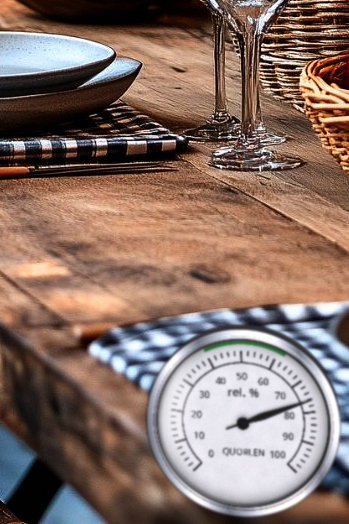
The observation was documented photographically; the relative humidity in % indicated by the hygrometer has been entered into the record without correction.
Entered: 76 %
